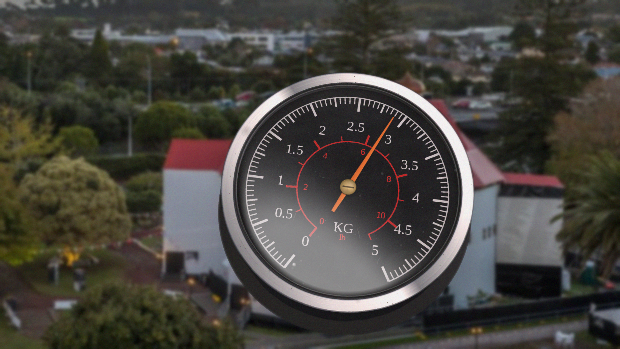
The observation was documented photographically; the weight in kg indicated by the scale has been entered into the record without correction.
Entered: 2.9 kg
